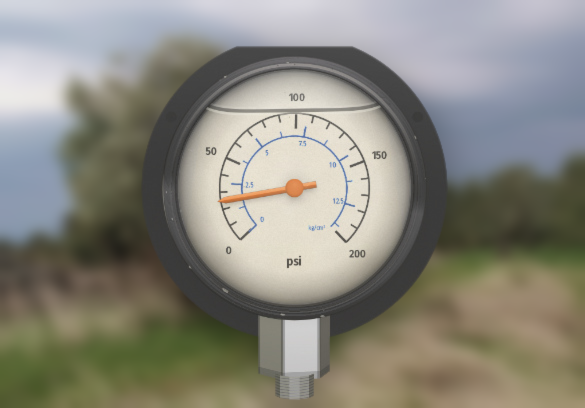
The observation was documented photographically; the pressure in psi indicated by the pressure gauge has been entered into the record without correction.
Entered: 25 psi
